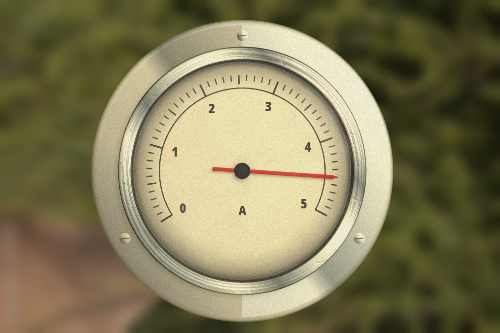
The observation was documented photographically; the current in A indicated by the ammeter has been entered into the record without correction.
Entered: 4.5 A
